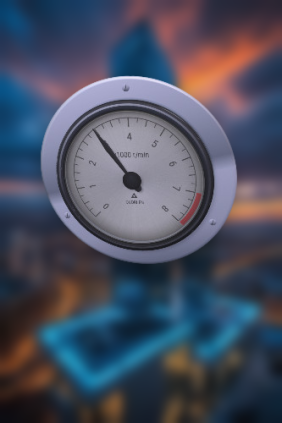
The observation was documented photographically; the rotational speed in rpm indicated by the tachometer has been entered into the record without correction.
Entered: 3000 rpm
